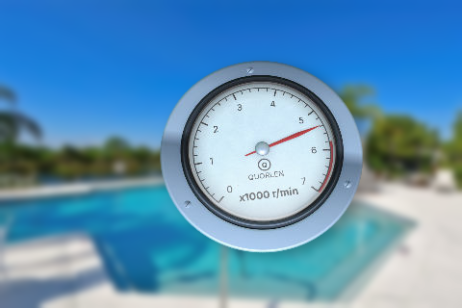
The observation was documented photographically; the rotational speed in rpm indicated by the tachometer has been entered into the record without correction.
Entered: 5400 rpm
